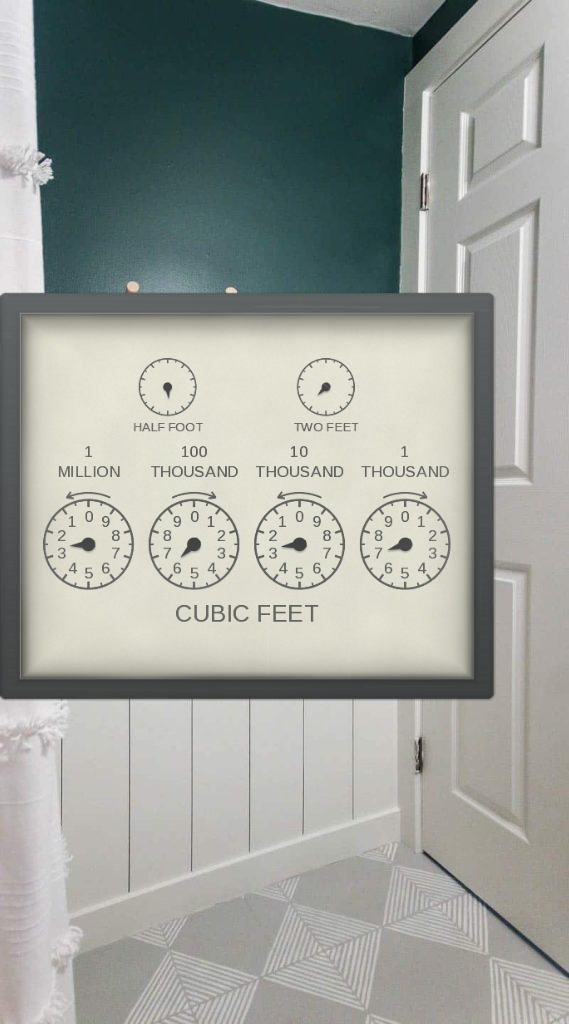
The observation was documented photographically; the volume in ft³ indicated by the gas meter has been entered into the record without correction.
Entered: 262700 ft³
